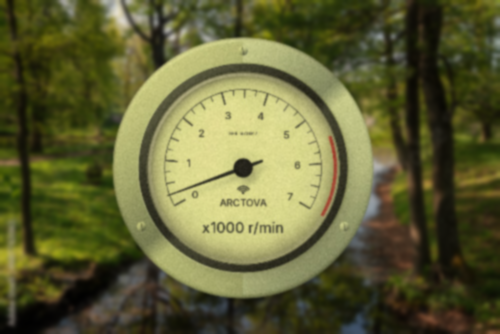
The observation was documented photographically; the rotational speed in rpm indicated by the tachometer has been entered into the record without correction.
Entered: 250 rpm
